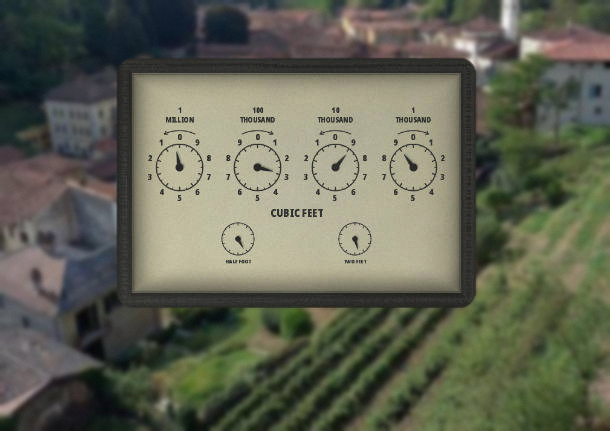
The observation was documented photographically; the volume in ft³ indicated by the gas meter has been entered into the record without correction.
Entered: 28900 ft³
